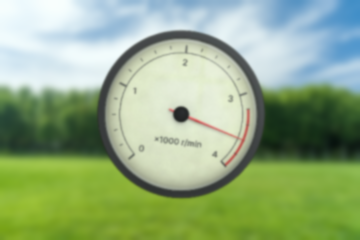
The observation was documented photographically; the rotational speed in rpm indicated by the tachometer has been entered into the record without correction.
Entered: 3600 rpm
